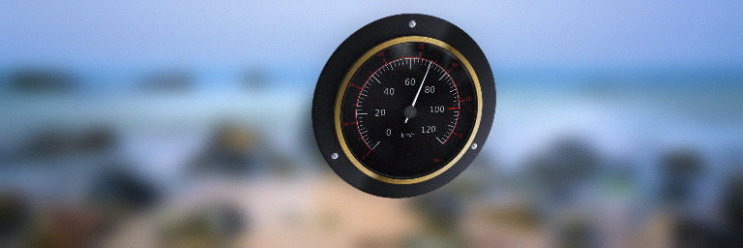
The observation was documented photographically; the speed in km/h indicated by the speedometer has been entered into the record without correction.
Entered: 70 km/h
